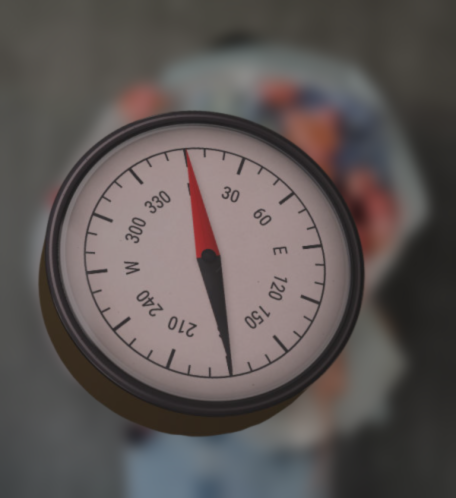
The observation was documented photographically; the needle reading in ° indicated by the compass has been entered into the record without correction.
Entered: 0 °
